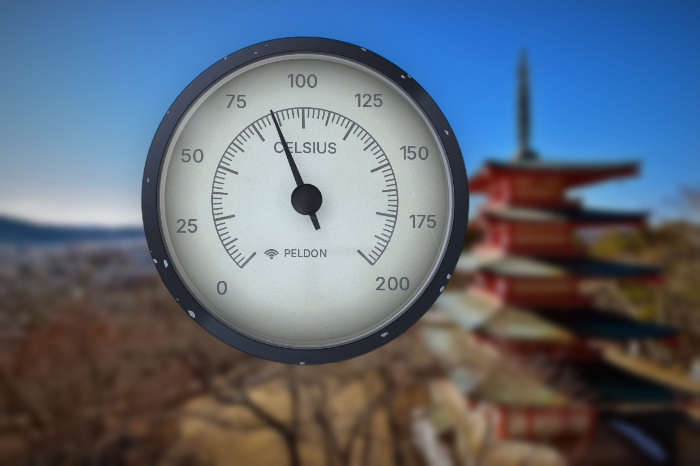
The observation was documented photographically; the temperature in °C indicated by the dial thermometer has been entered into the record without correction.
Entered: 85 °C
